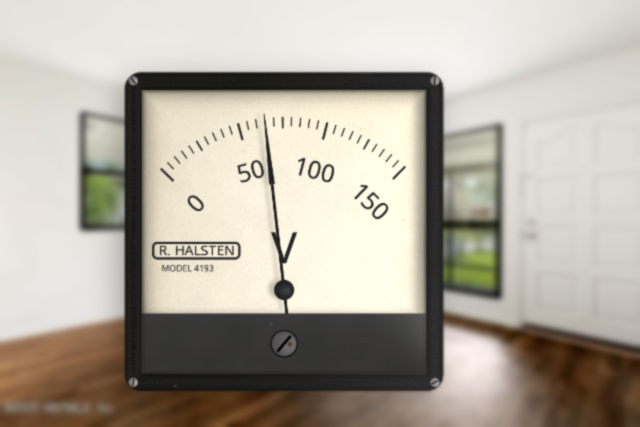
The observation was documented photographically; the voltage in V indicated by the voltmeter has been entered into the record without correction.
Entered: 65 V
